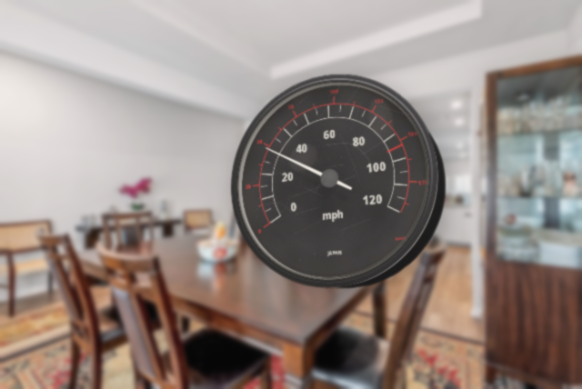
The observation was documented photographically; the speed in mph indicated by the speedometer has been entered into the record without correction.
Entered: 30 mph
